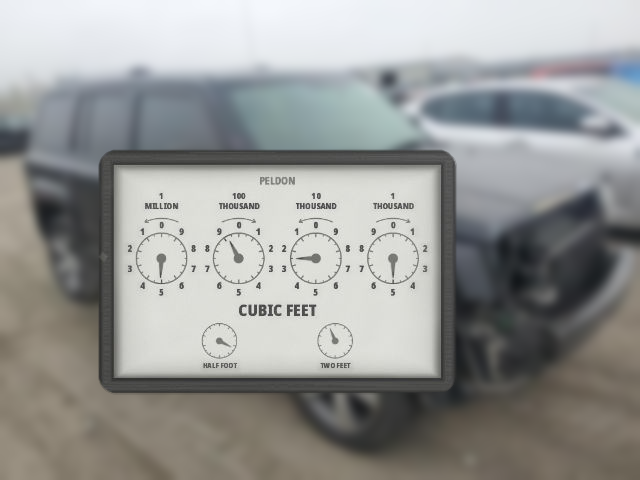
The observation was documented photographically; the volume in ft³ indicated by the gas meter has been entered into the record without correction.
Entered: 492500 ft³
